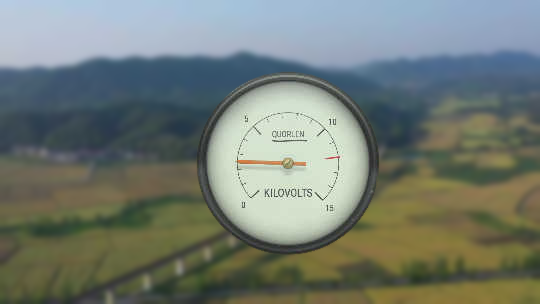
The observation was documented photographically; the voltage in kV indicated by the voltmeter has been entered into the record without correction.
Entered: 2.5 kV
